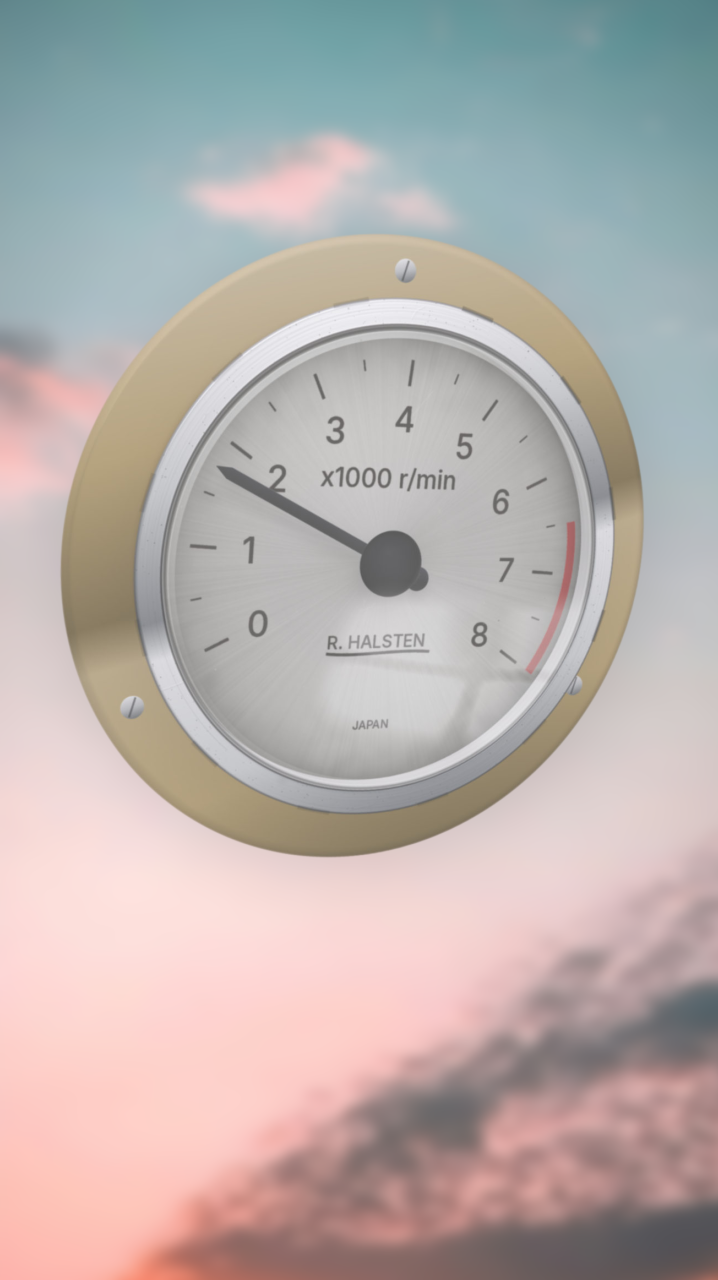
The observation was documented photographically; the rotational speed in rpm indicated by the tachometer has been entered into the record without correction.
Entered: 1750 rpm
